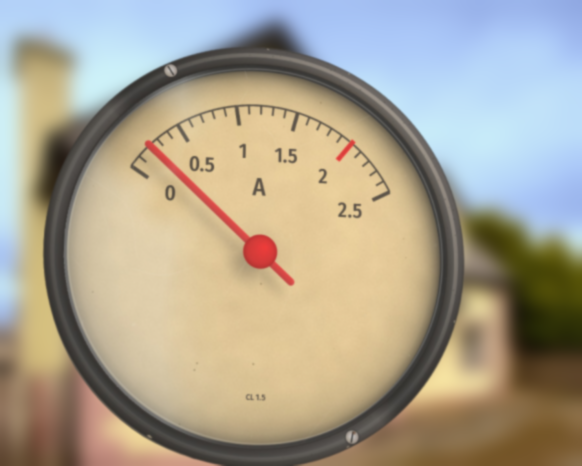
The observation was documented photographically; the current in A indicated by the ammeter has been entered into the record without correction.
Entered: 0.2 A
